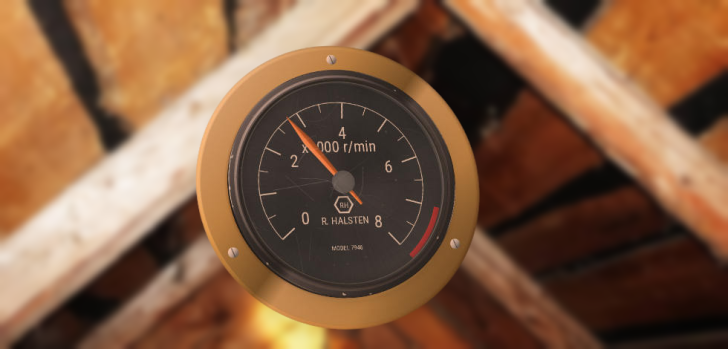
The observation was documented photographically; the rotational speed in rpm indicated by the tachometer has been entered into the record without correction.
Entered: 2750 rpm
